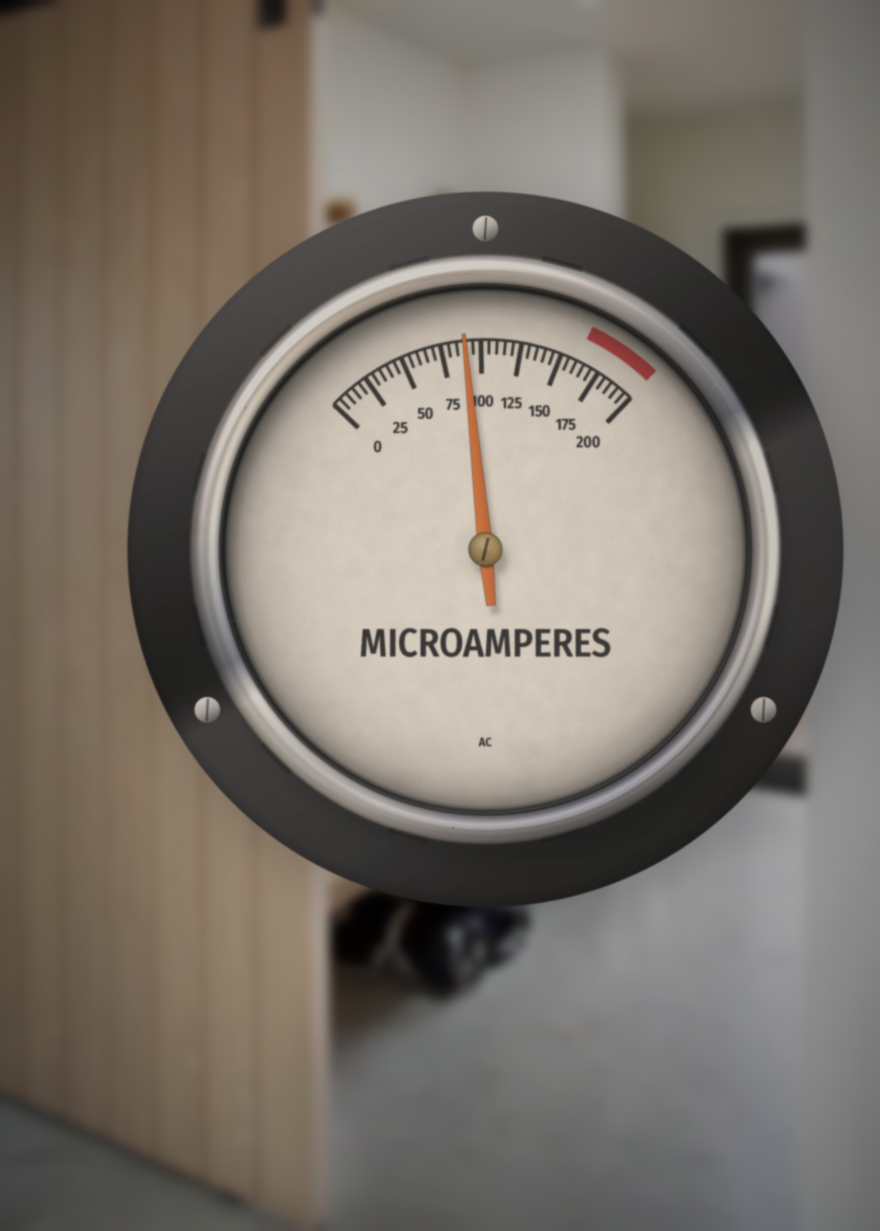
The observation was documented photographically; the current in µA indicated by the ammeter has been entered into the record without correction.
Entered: 90 µA
